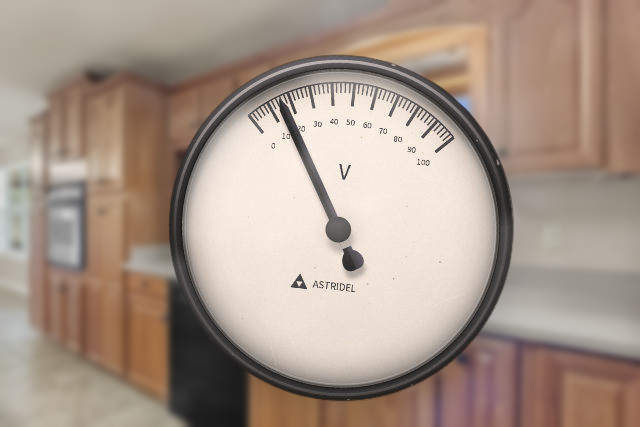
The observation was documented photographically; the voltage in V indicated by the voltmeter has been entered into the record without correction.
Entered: 16 V
